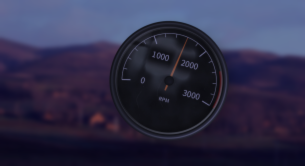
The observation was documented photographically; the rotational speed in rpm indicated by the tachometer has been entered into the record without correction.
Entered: 1600 rpm
